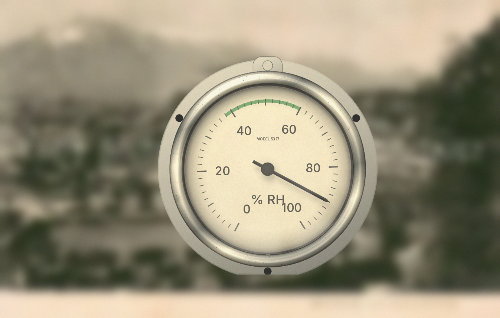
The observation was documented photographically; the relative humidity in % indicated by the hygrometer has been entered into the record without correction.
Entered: 90 %
